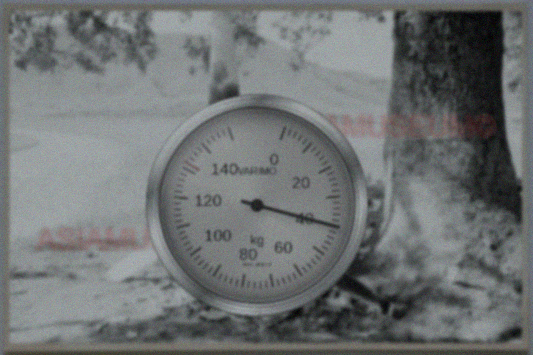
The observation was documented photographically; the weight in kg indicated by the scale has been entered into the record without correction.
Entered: 40 kg
